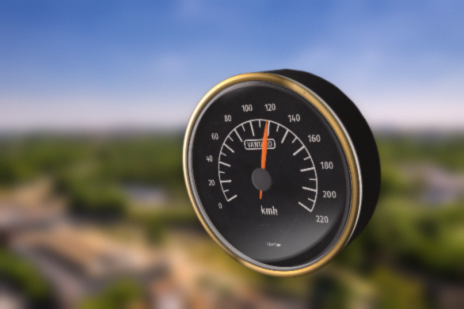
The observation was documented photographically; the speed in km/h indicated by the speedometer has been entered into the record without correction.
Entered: 120 km/h
